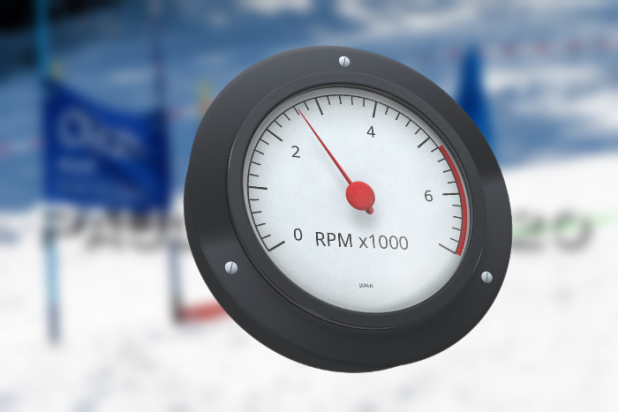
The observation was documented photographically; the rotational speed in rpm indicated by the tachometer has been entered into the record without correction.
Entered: 2600 rpm
